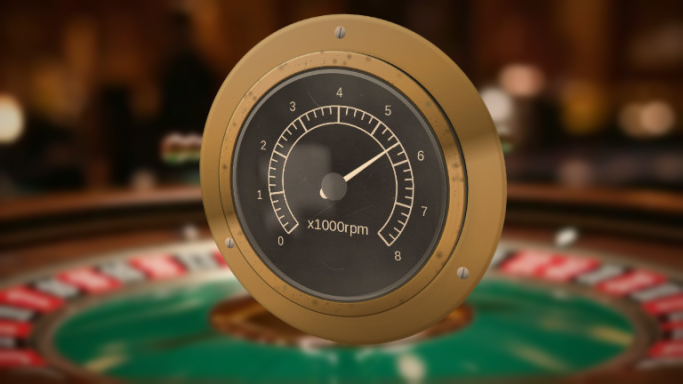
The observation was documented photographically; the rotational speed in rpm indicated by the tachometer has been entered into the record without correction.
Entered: 5600 rpm
